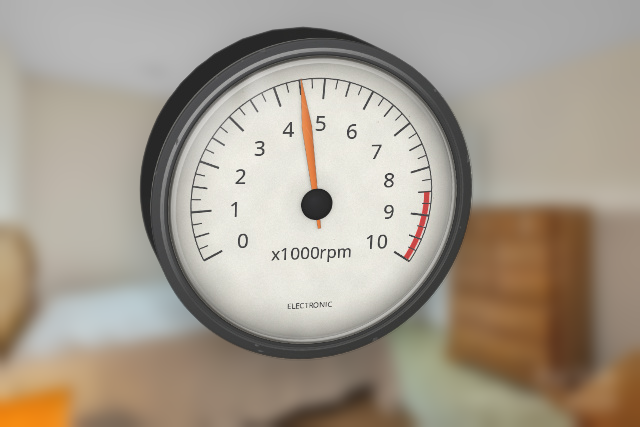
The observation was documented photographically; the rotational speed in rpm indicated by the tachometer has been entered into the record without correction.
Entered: 4500 rpm
